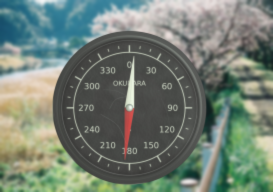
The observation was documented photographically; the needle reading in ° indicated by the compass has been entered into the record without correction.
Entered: 185 °
